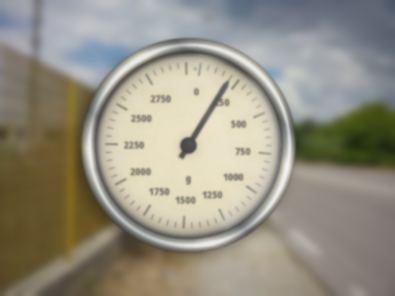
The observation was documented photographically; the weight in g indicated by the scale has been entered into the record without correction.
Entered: 200 g
